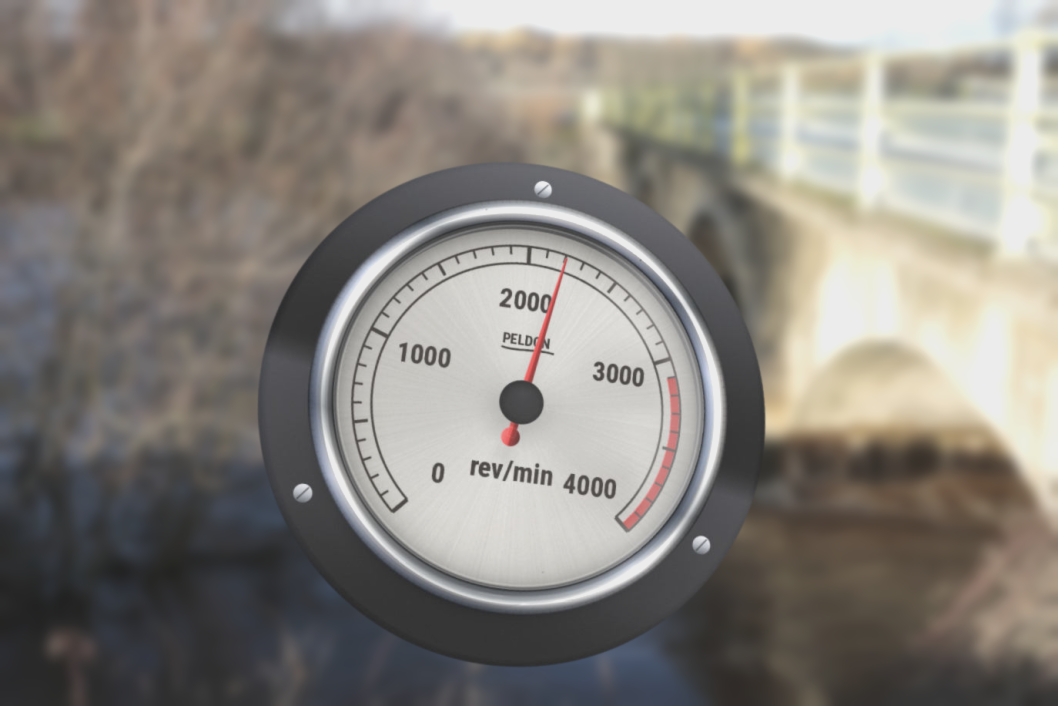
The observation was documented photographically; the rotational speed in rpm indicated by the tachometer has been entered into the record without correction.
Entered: 2200 rpm
